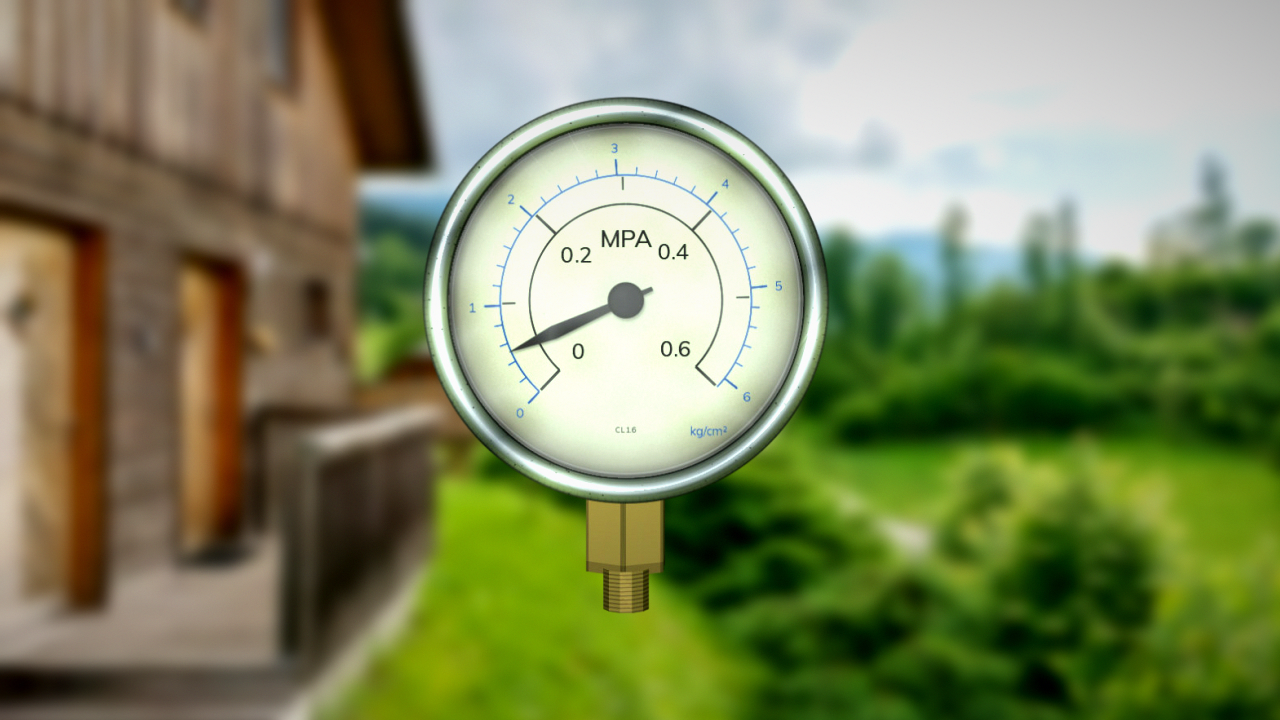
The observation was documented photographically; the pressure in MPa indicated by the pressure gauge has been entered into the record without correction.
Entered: 0.05 MPa
